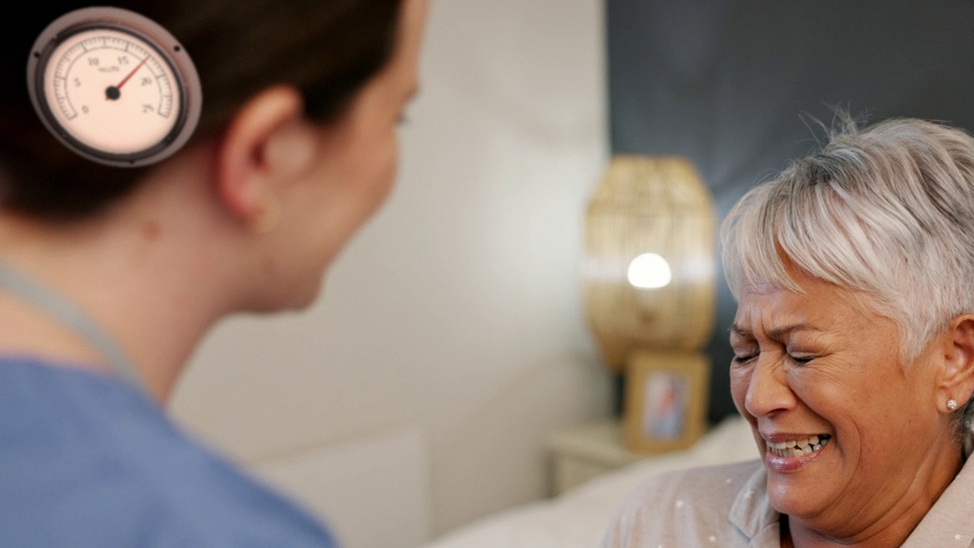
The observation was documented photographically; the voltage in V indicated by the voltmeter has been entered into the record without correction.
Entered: 17.5 V
